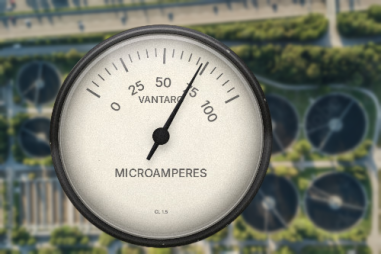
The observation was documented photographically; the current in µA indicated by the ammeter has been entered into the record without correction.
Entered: 72.5 µA
